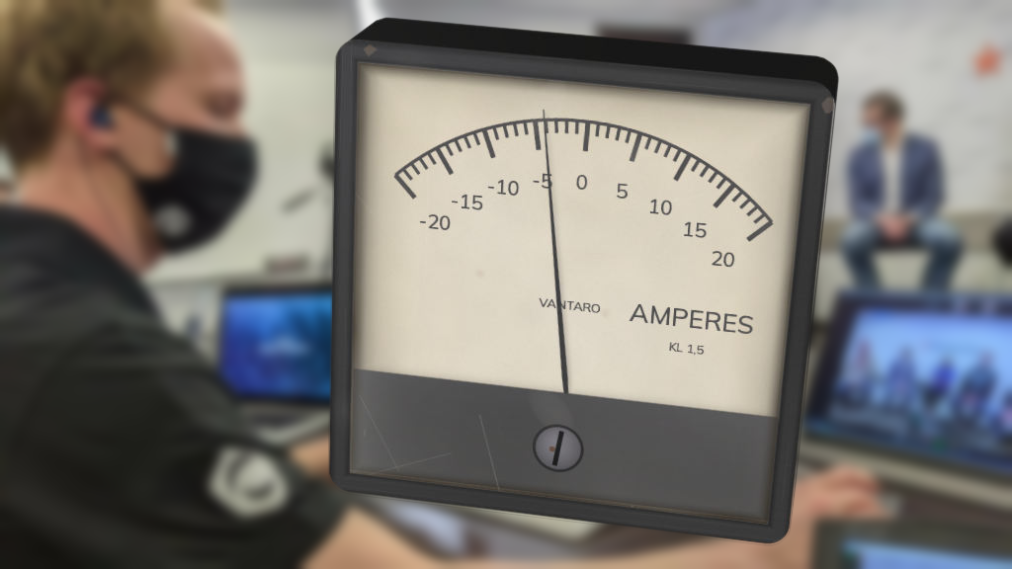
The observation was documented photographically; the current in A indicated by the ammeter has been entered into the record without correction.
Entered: -4 A
